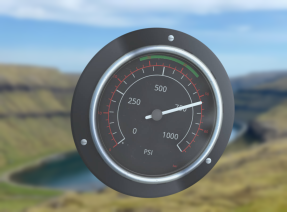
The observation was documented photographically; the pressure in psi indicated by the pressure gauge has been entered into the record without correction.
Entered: 750 psi
